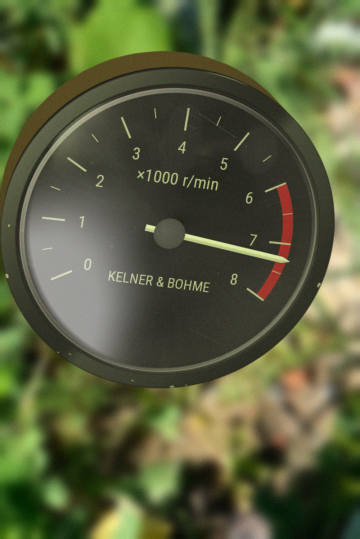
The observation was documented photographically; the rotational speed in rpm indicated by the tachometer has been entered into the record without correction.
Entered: 7250 rpm
